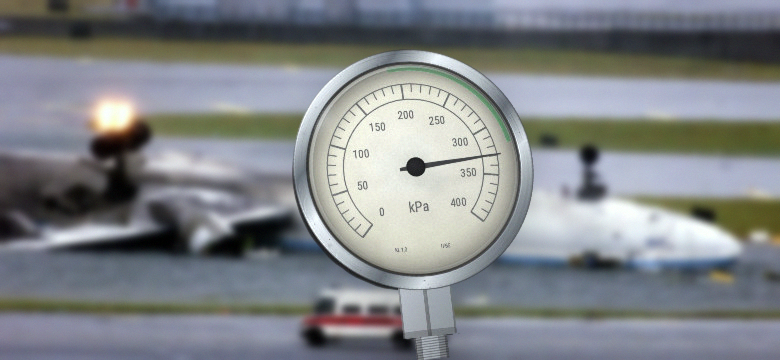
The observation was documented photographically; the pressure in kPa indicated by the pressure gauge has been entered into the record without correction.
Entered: 330 kPa
